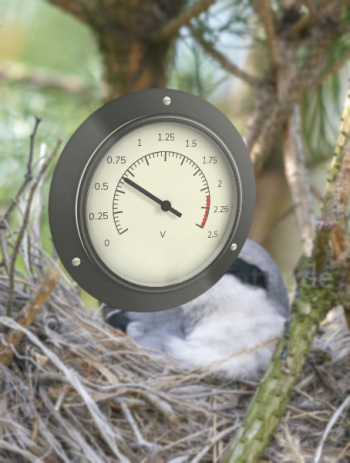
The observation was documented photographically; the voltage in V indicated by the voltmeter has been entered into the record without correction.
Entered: 0.65 V
